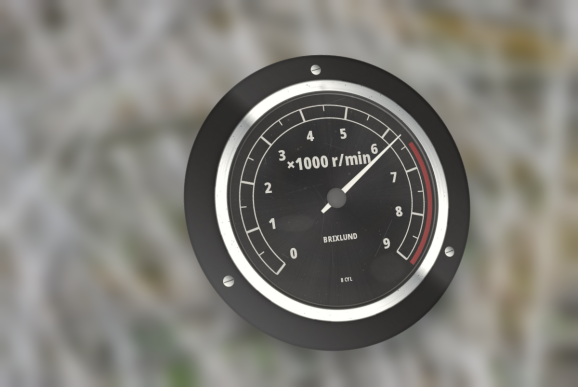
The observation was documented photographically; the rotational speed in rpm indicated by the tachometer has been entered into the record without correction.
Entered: 6250 rpm
